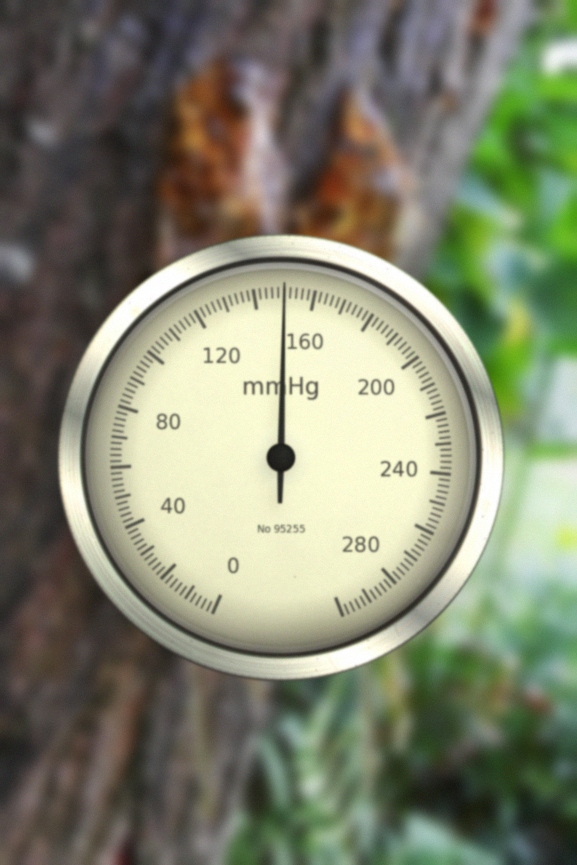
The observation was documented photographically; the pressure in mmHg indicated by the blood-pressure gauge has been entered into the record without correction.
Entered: 150 mmHg
